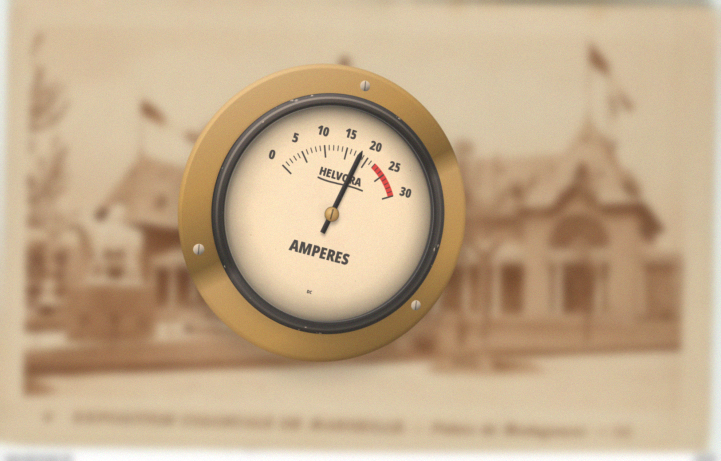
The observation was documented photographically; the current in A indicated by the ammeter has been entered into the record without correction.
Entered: 18 A
